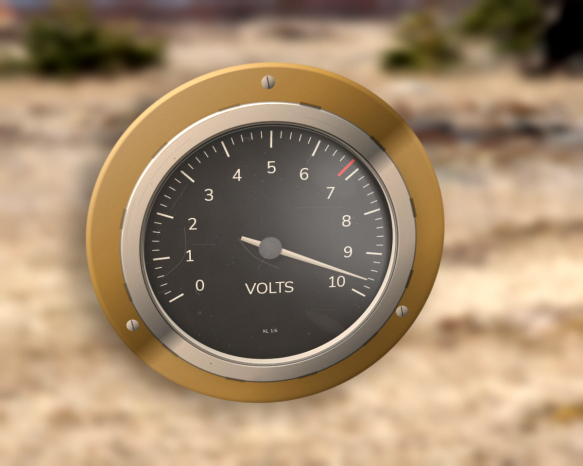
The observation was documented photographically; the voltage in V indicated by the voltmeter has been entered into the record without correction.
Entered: 9.6 V
